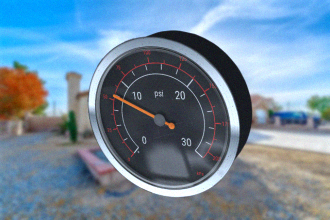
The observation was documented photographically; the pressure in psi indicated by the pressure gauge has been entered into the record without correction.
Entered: 8 psi
